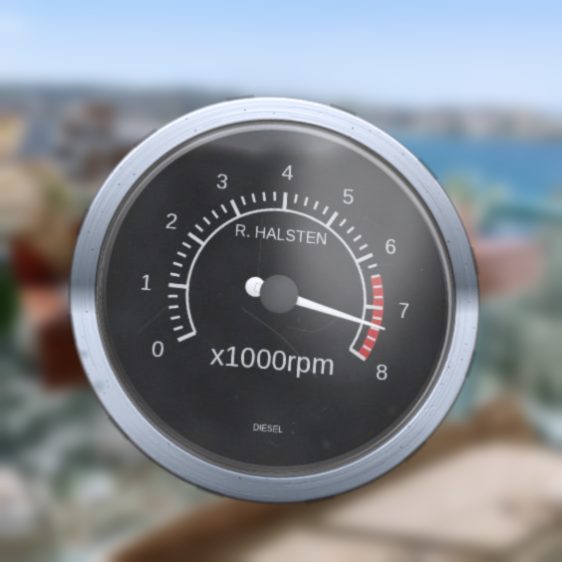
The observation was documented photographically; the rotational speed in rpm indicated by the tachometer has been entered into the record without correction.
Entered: 7400 rpm
